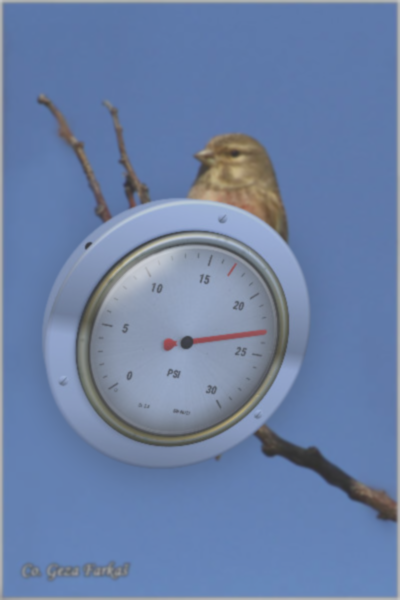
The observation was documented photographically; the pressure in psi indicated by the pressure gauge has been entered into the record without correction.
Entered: 23 psi
